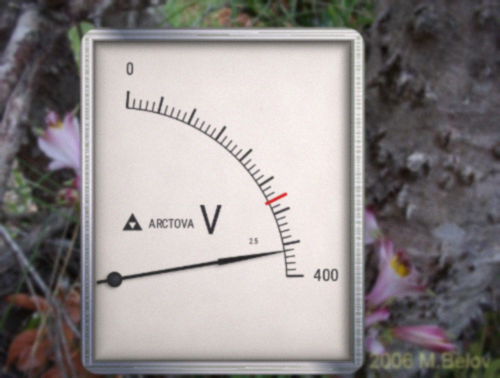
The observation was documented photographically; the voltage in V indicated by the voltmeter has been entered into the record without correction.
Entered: 360 V
